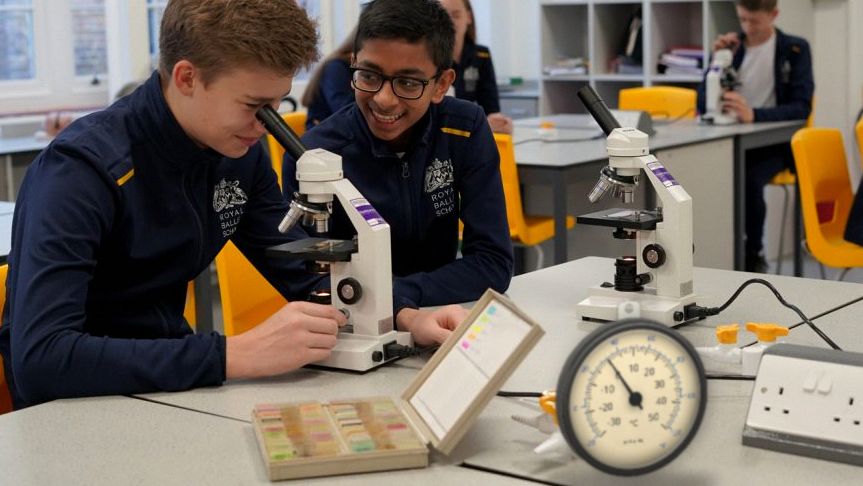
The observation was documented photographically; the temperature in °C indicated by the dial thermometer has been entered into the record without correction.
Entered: 0 °C
